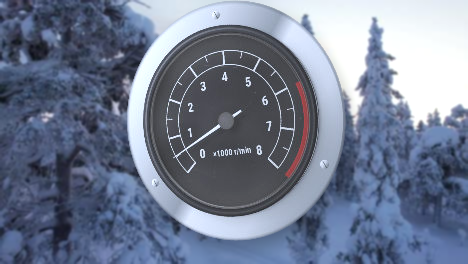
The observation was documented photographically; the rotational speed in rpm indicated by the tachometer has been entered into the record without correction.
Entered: 500 rpm
